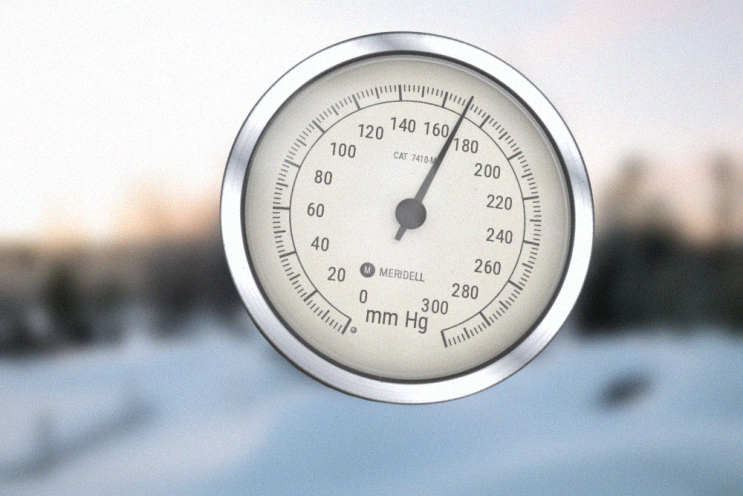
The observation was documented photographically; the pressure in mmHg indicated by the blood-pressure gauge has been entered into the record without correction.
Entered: 170 mmHg
